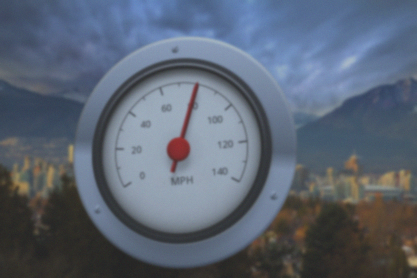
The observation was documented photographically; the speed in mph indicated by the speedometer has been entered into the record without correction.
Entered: 80 mph
